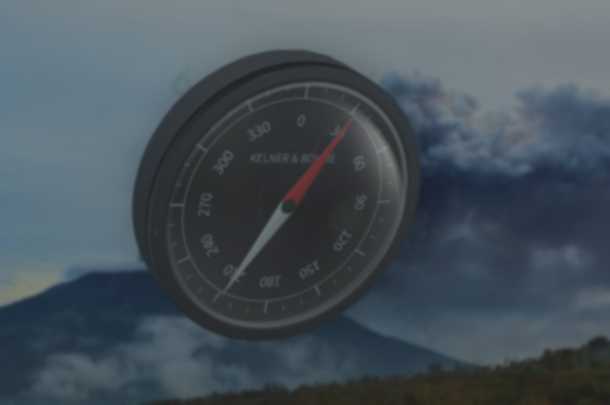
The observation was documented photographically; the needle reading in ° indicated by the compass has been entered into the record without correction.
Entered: 30 °
